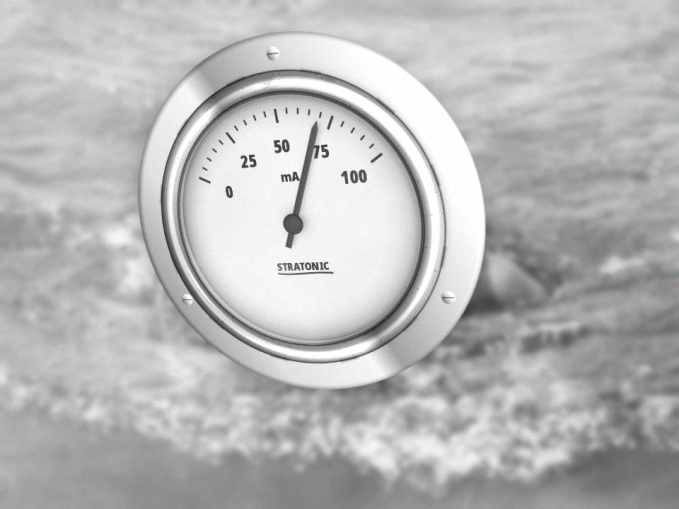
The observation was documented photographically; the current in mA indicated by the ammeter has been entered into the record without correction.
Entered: 70 mA
